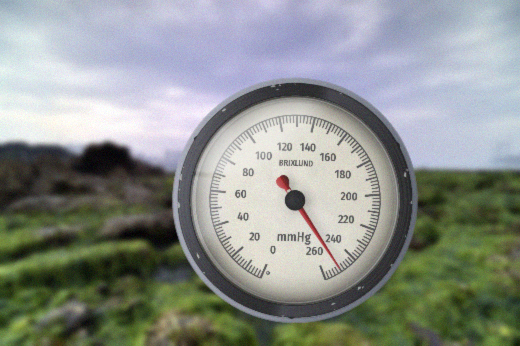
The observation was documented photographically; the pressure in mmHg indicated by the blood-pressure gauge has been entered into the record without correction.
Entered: 250 mmHg
